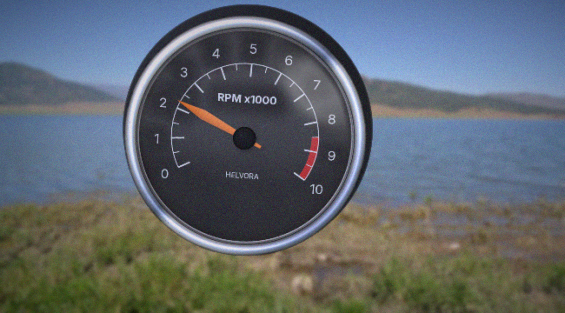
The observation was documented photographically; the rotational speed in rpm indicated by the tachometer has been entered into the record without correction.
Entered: 2250 rpm
